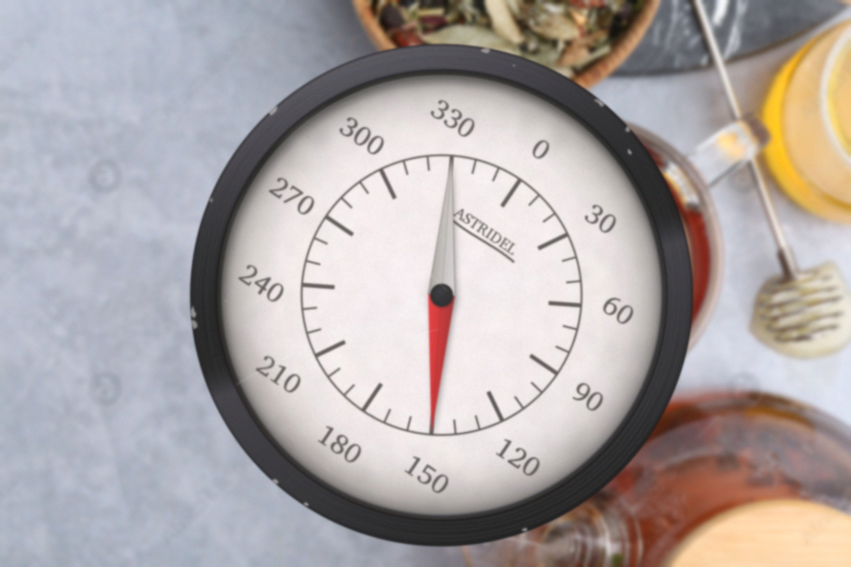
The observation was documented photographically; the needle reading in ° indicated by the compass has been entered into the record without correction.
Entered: 150 °
